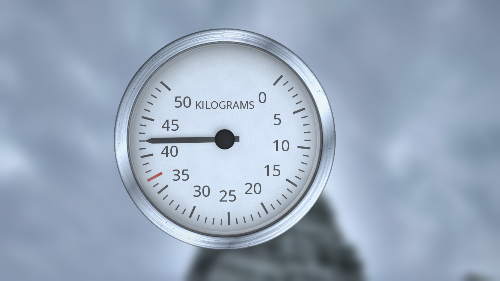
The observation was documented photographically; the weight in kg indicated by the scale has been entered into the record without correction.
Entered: 42 kg
